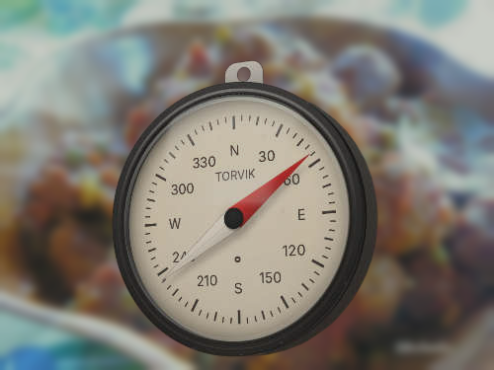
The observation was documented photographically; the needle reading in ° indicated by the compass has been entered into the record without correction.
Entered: 55 °
